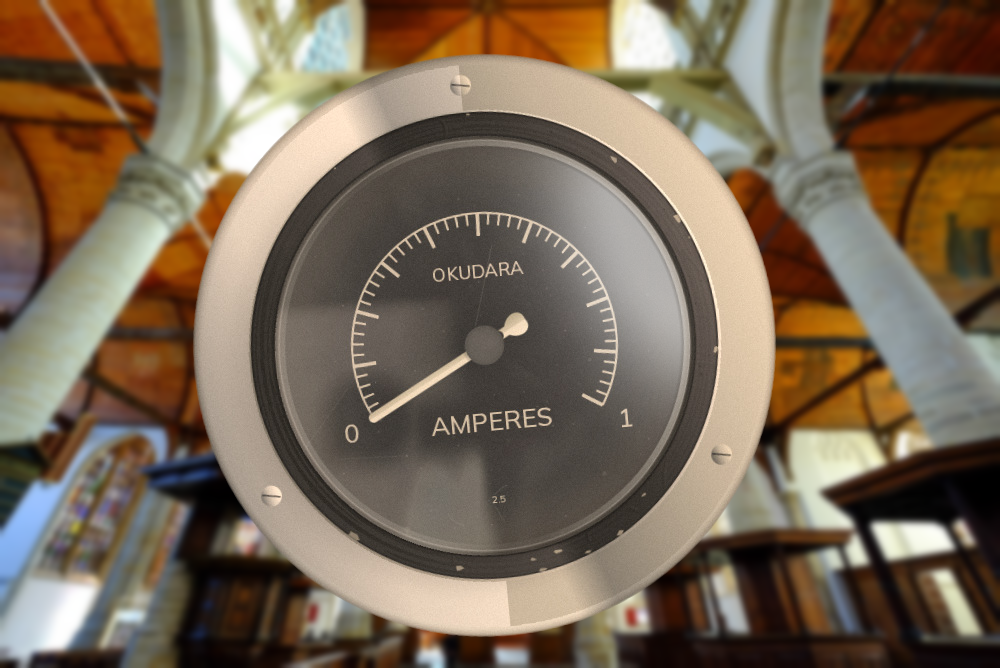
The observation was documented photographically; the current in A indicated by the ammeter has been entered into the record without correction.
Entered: 0 A
